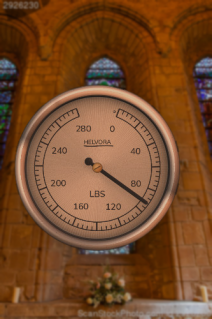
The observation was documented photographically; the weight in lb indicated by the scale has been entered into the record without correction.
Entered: 92 lb
